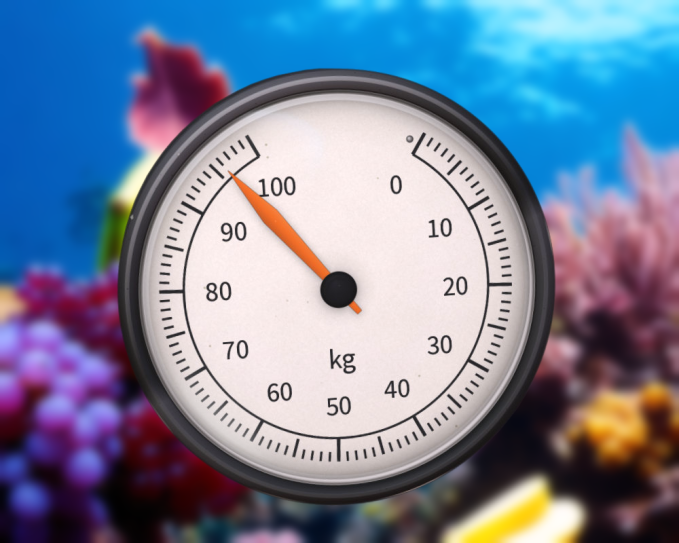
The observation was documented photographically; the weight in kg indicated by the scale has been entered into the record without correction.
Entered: 96 kg
